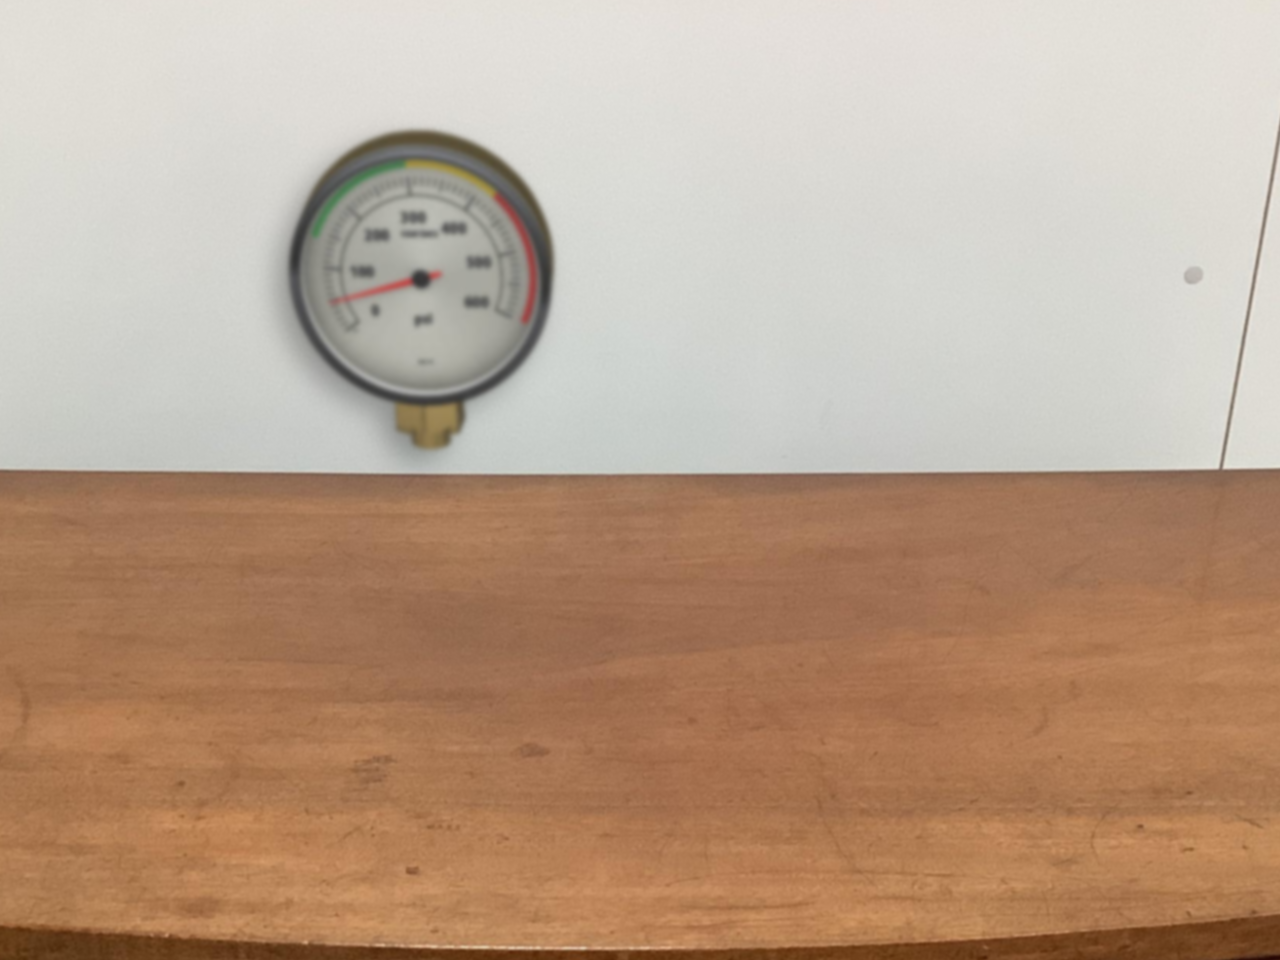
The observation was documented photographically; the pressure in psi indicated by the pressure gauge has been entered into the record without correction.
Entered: 50 psi
